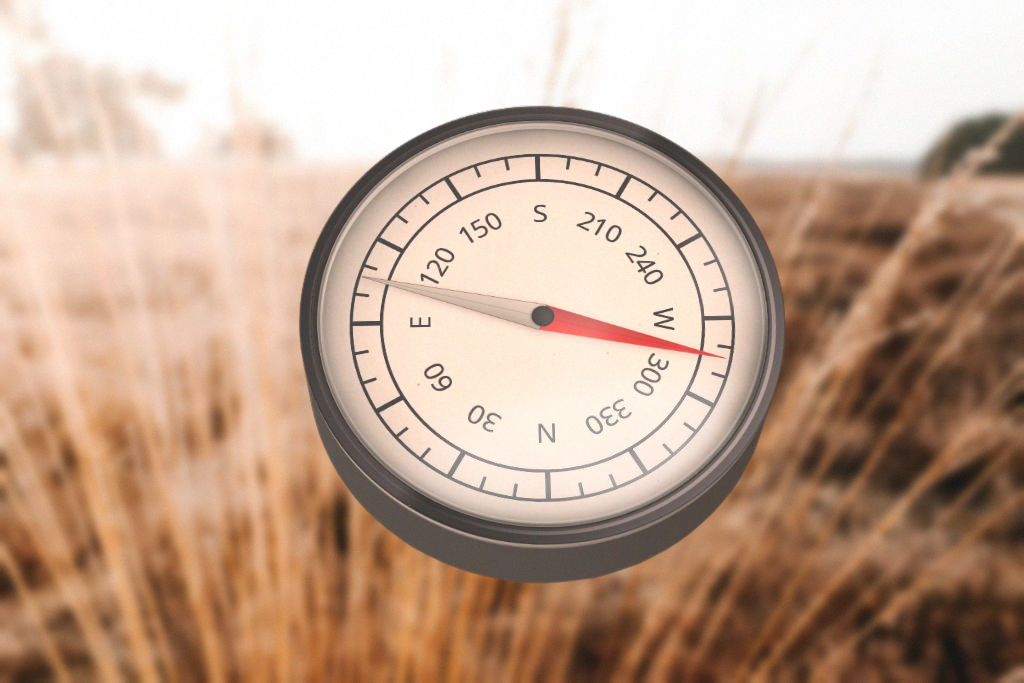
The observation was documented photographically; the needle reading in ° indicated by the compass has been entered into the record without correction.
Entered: 285 °
